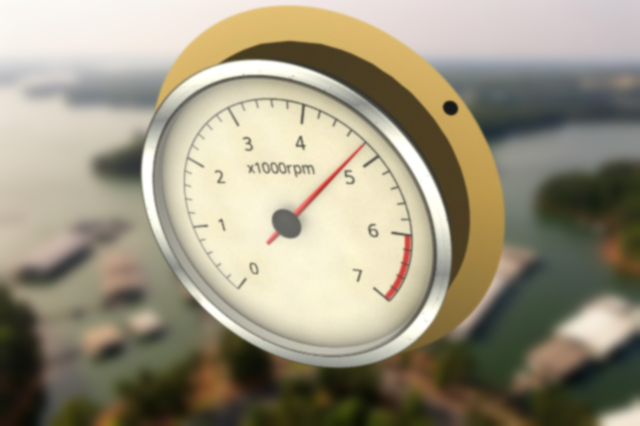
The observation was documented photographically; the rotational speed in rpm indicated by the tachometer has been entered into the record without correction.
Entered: 4800 rpm
